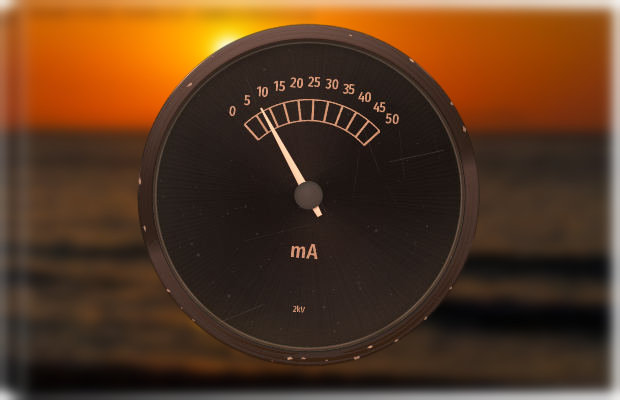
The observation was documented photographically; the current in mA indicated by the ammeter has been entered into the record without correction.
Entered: 7.5 mA
